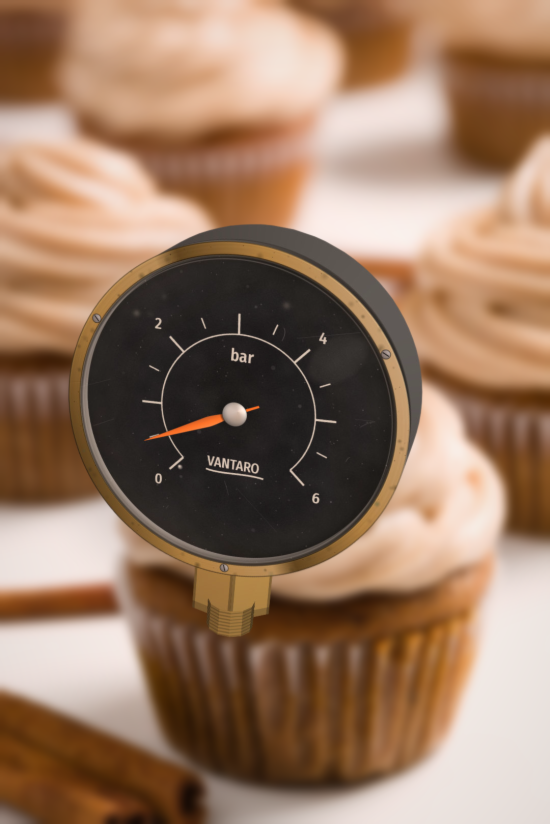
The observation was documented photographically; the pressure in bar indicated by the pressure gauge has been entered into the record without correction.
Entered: 0.5 bar
